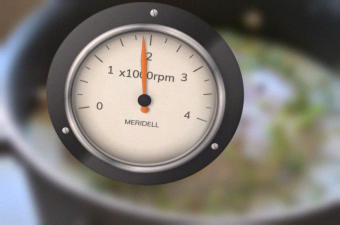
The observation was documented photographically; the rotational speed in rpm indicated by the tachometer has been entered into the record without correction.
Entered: 1875 rpm
